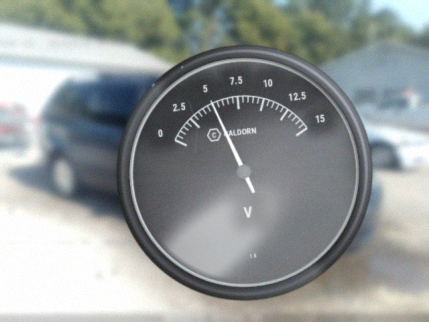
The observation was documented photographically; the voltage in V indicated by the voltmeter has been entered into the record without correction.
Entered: 5 V
